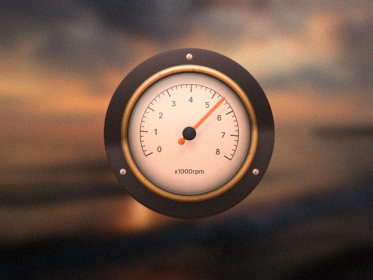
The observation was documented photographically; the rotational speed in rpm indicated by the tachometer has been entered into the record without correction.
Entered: 5400 rpm
